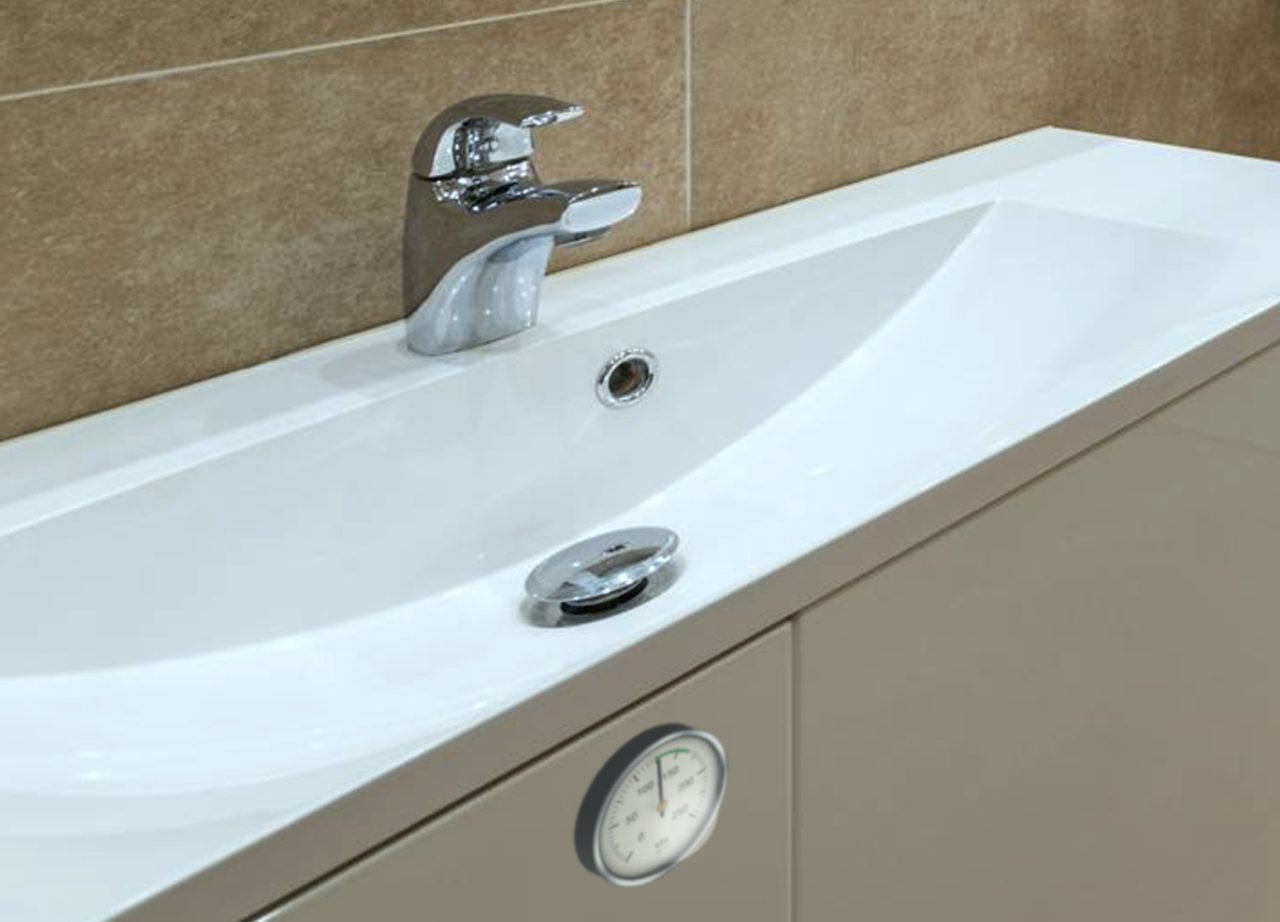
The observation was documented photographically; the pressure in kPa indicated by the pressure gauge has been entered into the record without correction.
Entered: 125 kPa
